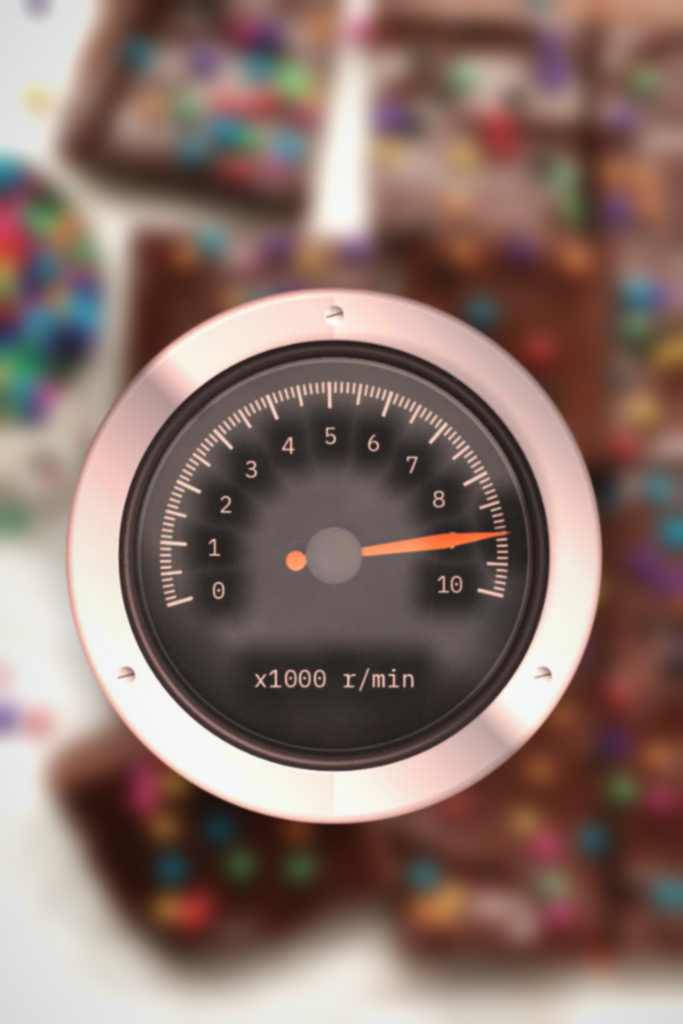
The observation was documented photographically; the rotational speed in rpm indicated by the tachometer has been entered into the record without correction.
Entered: 9000 rpm
